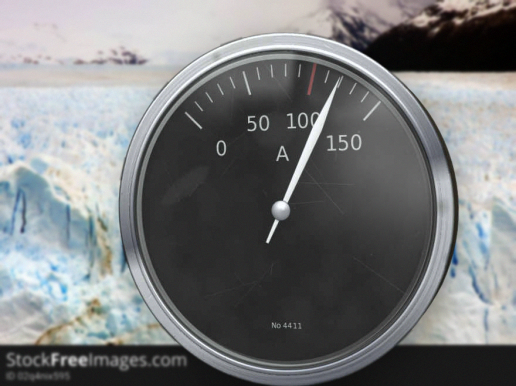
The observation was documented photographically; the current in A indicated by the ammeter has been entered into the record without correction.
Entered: 120 A
